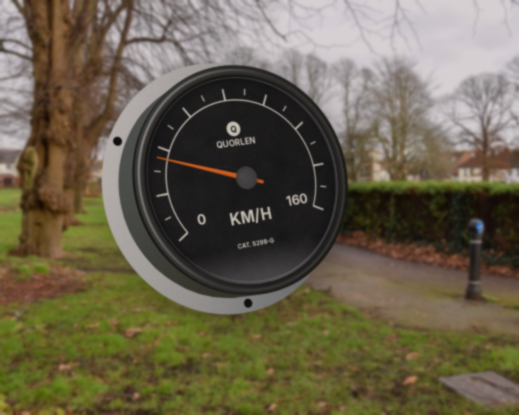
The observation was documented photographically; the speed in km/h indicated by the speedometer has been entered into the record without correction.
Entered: 35 km/h
